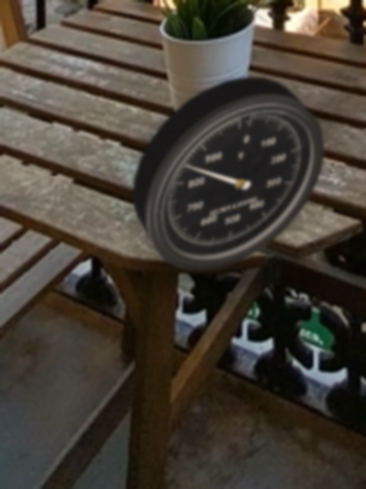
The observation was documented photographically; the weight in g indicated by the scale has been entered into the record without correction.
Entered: 850 g
